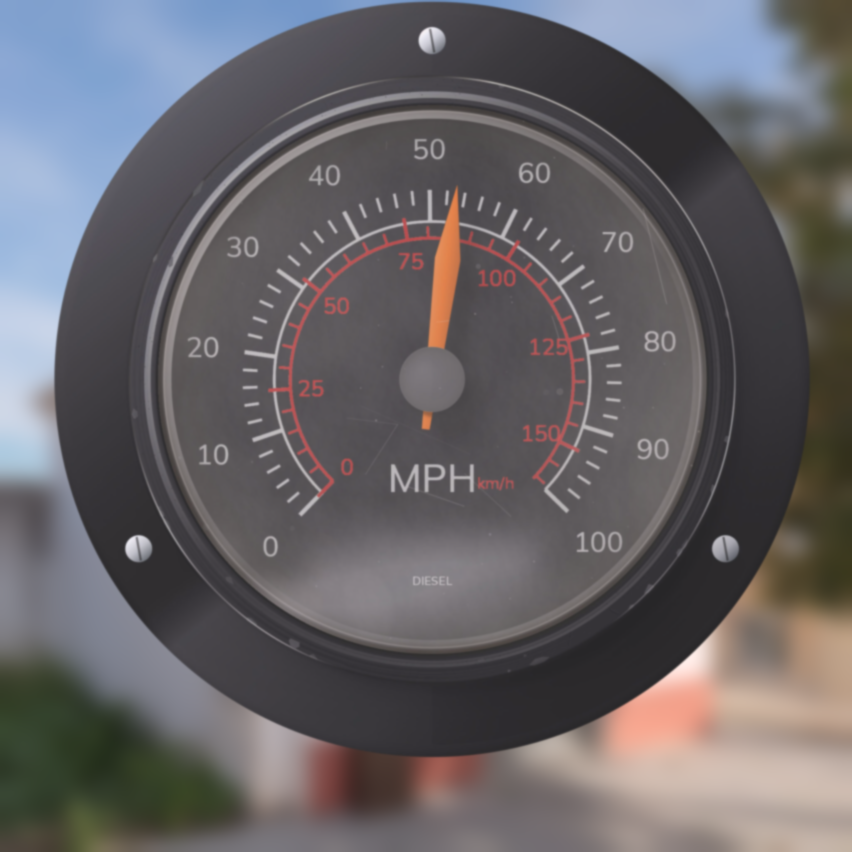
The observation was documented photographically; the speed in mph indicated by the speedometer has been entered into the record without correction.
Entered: 53 mph
